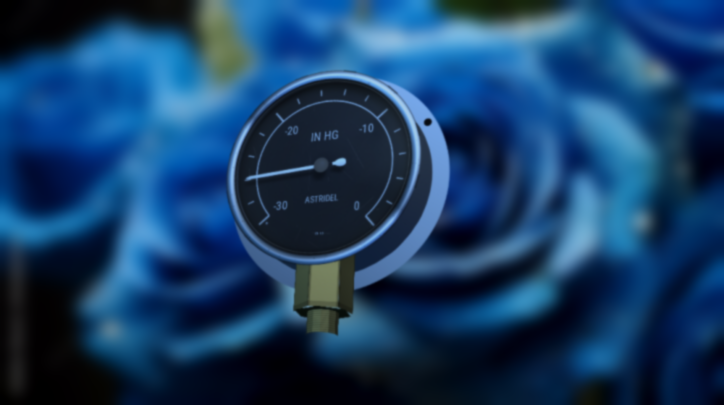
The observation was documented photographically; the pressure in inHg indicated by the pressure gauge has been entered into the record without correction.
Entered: -26 inHg
